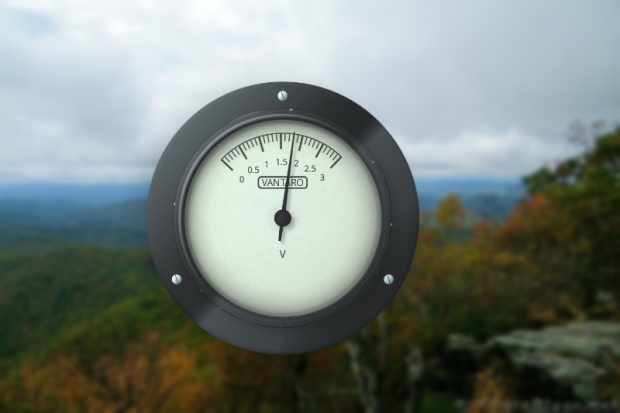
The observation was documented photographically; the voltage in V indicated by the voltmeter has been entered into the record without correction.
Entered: 1.8 V
